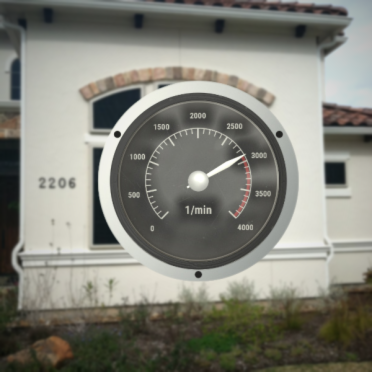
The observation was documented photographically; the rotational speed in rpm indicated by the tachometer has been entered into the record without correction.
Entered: 2900 rpm
